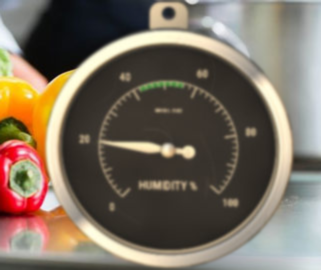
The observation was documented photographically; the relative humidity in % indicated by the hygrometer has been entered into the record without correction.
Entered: 20 %
